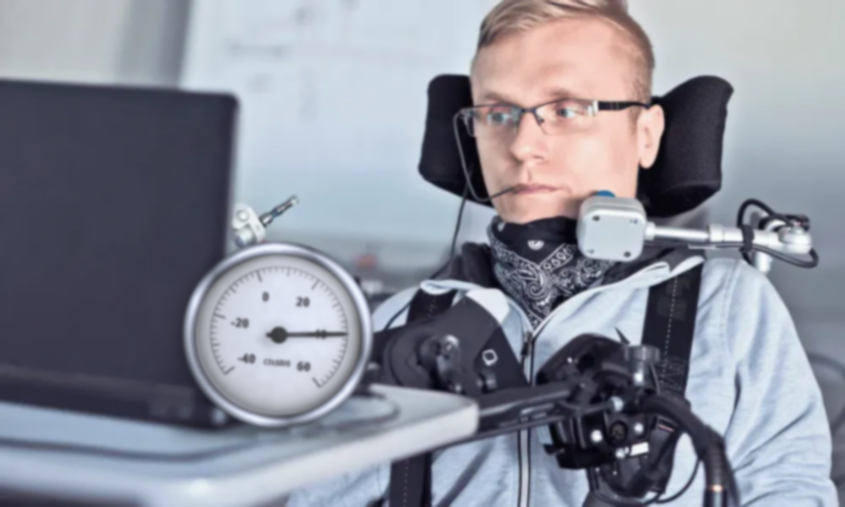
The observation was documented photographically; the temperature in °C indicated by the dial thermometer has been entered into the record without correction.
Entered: 40 °C
